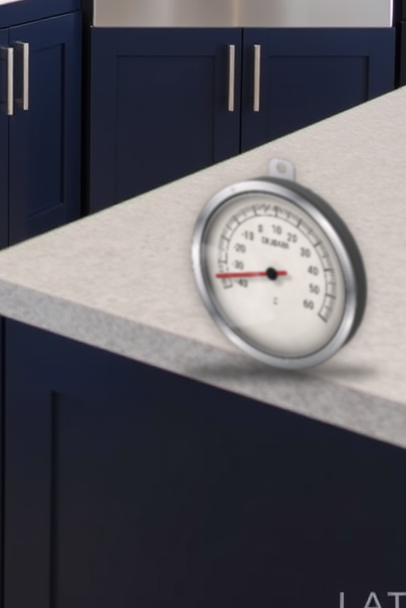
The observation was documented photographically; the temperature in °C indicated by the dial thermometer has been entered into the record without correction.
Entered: -35 °C
